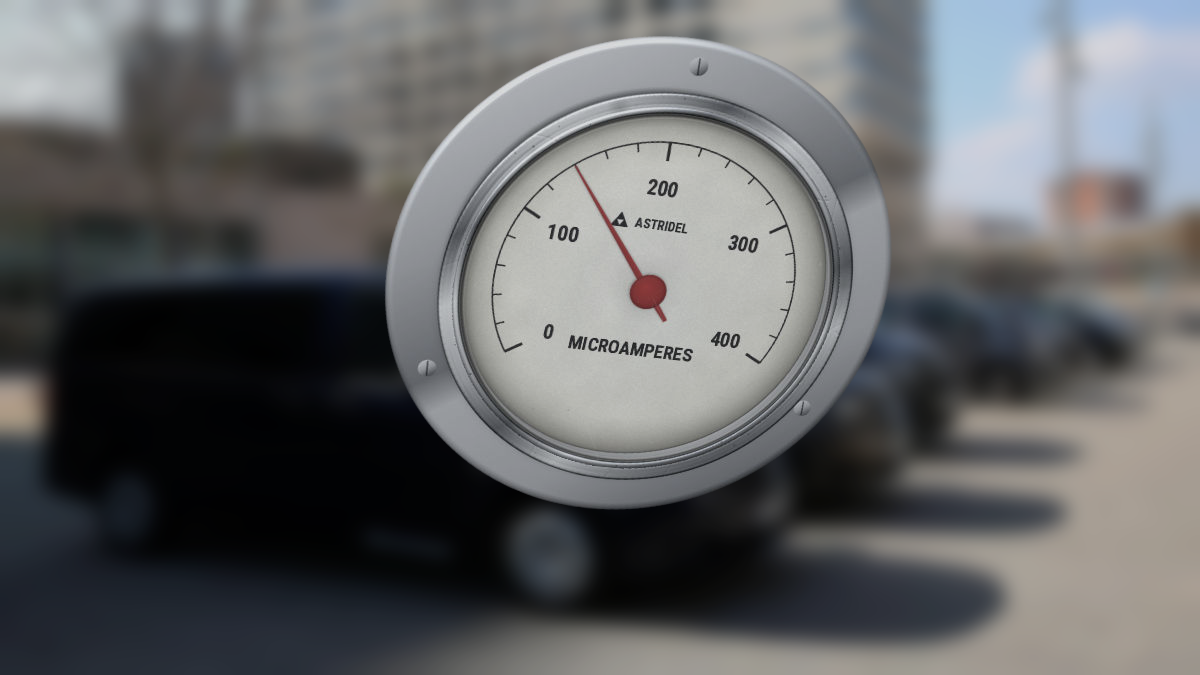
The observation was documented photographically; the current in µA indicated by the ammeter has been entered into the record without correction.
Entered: 140 µA
